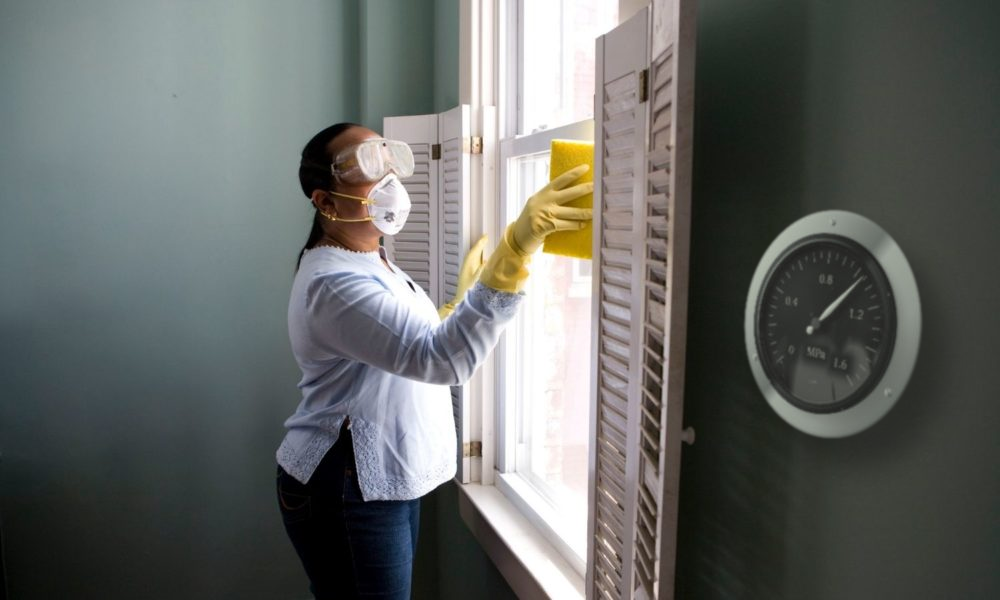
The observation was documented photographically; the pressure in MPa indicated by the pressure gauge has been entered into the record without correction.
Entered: 1.05 MPa
